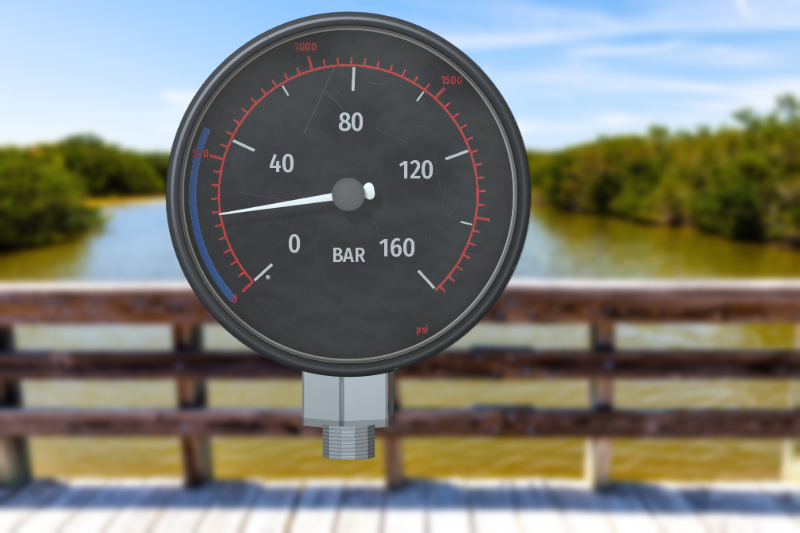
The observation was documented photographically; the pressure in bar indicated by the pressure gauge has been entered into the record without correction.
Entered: 20 bar
